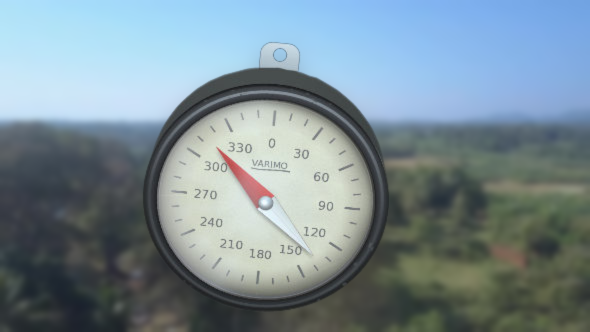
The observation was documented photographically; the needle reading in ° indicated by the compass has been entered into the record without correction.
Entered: 315 °
